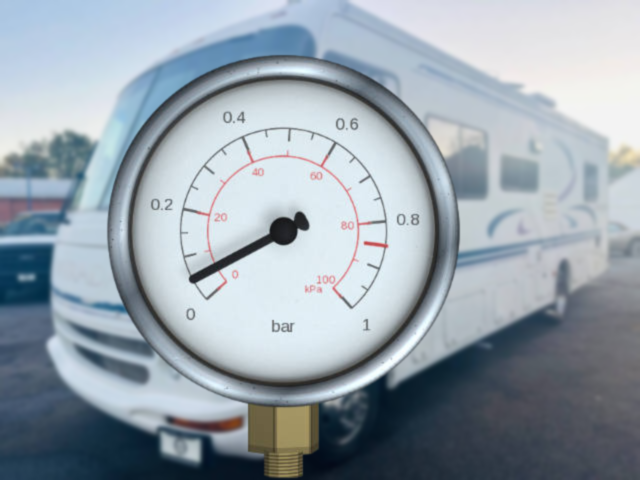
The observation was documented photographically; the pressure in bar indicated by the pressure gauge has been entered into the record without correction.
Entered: 0.05 bar
